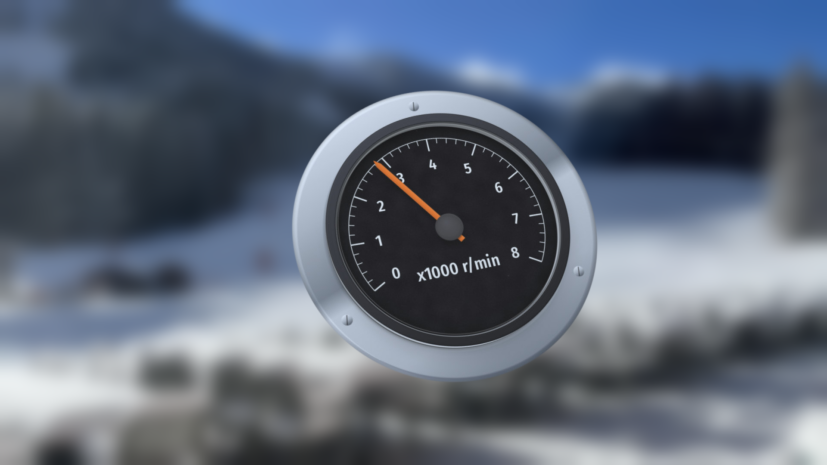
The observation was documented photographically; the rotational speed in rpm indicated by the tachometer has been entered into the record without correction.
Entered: 2800 rpm
